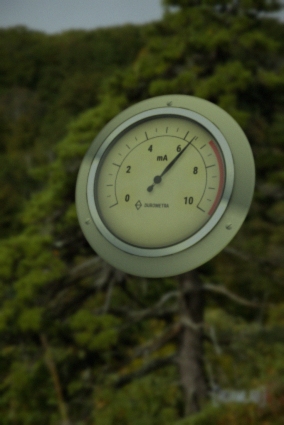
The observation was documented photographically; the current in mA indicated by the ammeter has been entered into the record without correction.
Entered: 6.5 mA
